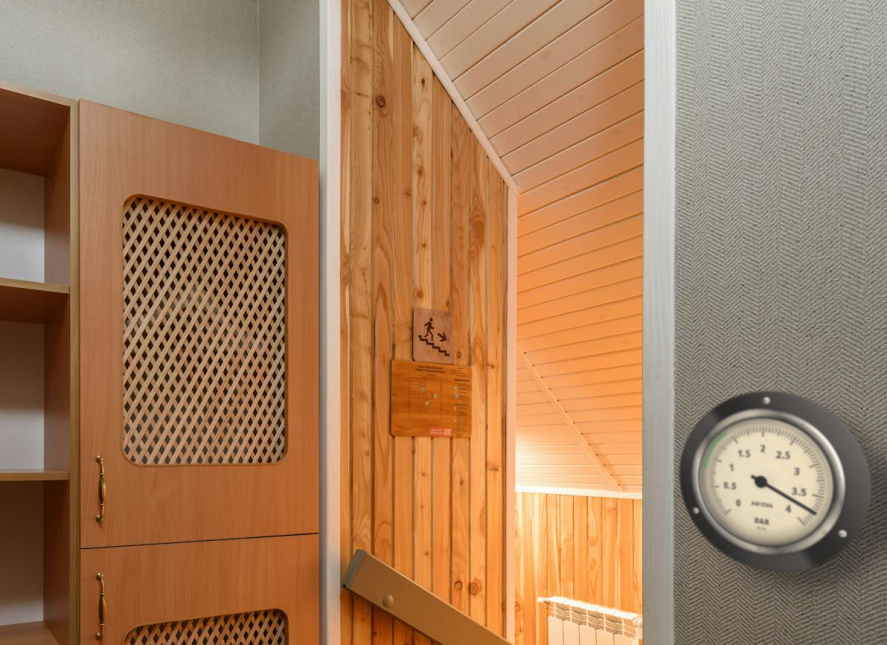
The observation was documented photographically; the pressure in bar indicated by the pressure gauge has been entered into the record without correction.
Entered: 3.75 bar
